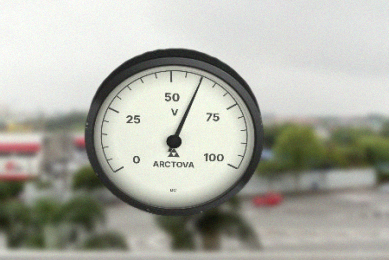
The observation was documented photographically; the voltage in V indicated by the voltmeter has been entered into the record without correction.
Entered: 60 V
